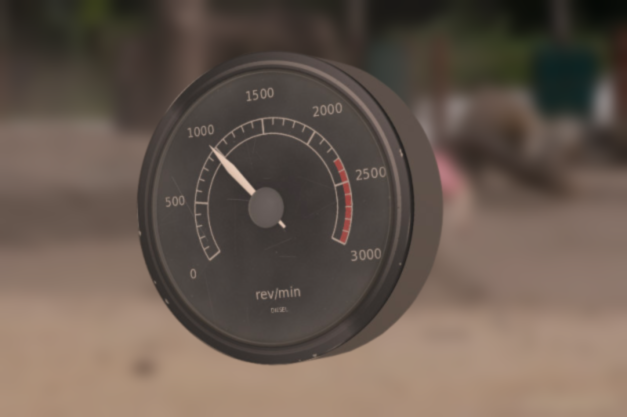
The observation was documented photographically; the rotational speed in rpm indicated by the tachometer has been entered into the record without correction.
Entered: 1000 rpm
